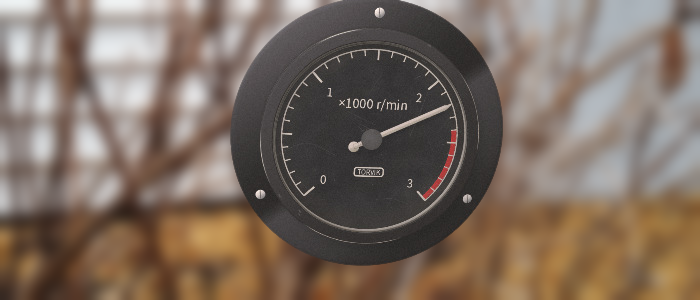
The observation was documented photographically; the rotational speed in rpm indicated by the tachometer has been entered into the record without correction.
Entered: 2200 rpm
